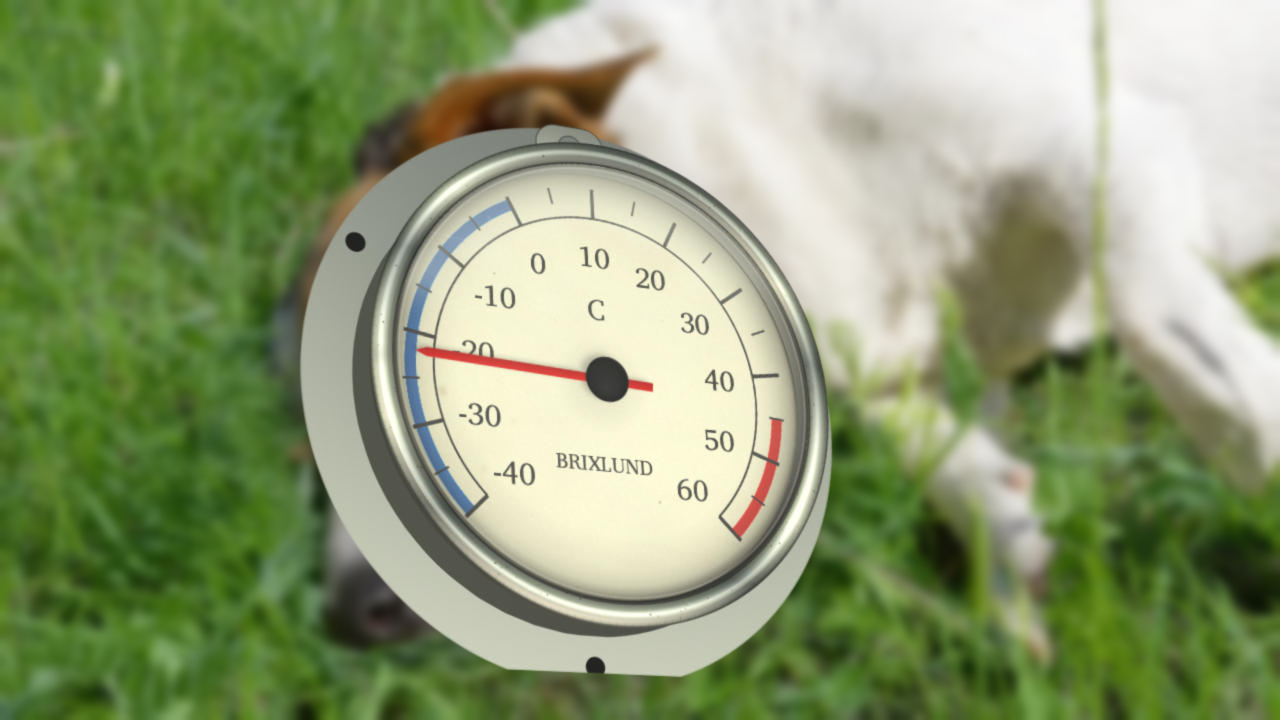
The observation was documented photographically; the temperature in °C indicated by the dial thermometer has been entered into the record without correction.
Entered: -22.5 °C
